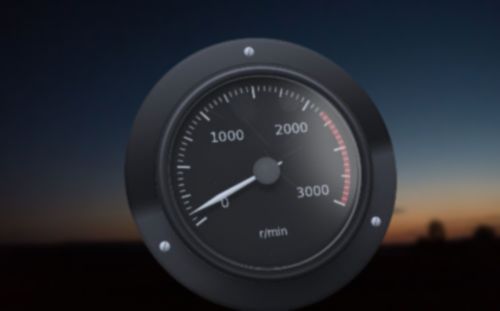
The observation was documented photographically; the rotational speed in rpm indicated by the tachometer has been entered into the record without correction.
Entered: 100 rpm
